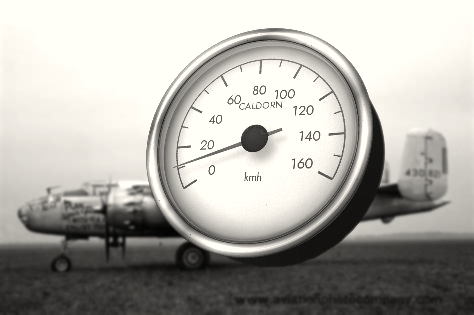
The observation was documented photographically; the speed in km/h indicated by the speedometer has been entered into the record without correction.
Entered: 10 km/h
